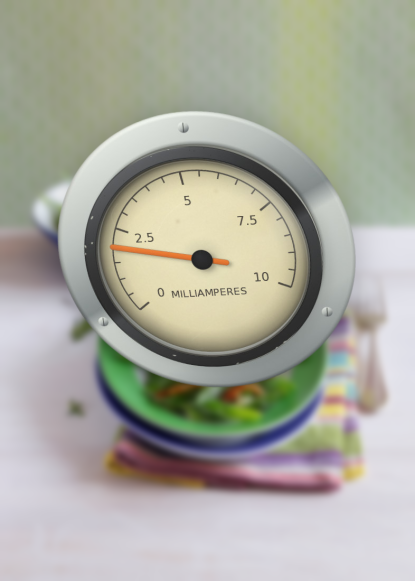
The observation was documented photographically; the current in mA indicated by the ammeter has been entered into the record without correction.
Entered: 2 mA
